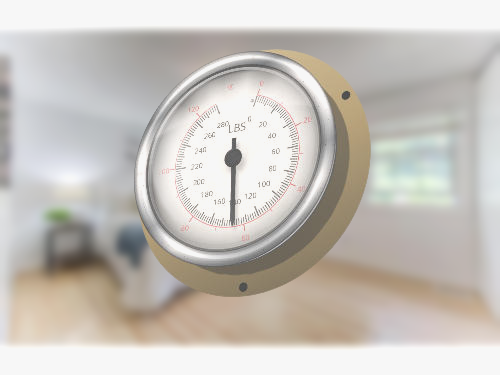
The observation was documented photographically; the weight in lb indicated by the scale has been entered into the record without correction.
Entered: 140 lb
